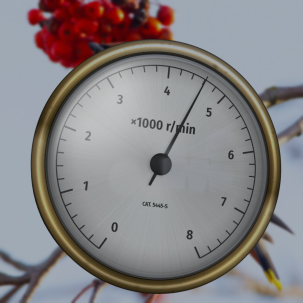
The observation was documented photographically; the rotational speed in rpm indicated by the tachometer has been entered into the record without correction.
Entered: 4600 rpm
